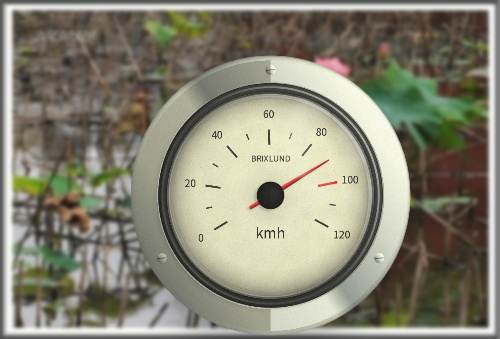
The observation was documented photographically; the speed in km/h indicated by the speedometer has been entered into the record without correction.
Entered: 90 km/h
